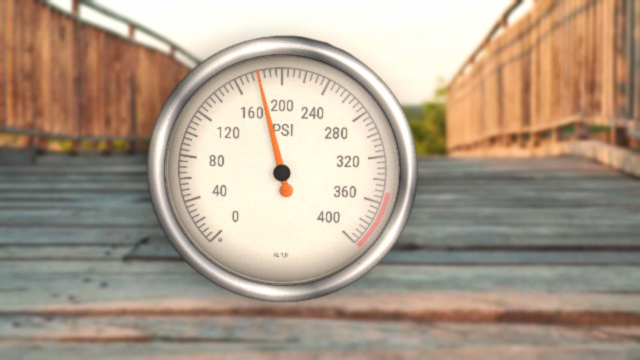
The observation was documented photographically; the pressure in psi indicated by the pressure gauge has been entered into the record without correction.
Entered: 180 psi
